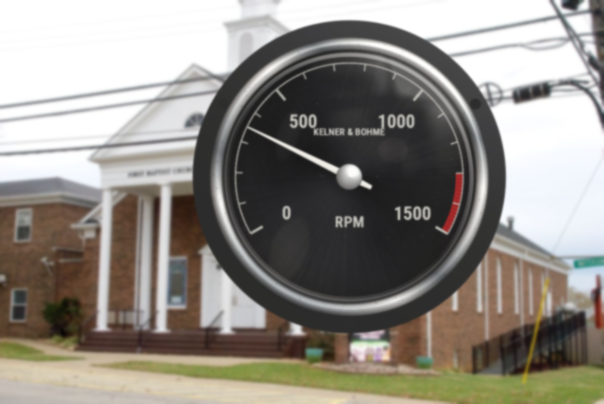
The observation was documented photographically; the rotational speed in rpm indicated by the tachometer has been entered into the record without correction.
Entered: 350 rpm
